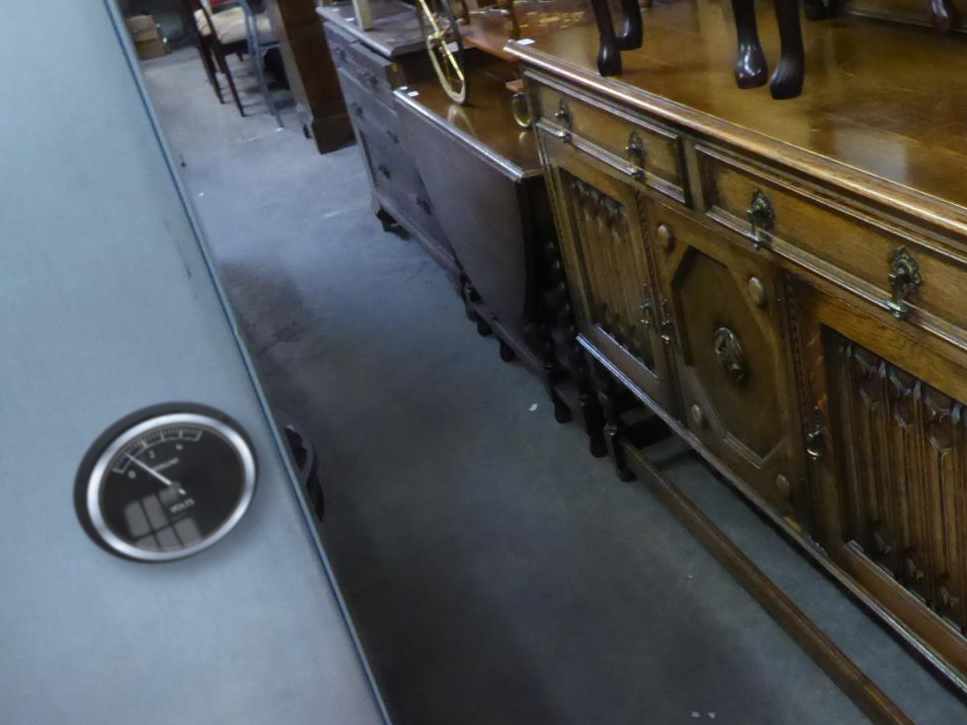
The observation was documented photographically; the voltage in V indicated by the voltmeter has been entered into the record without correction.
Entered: 1 V
